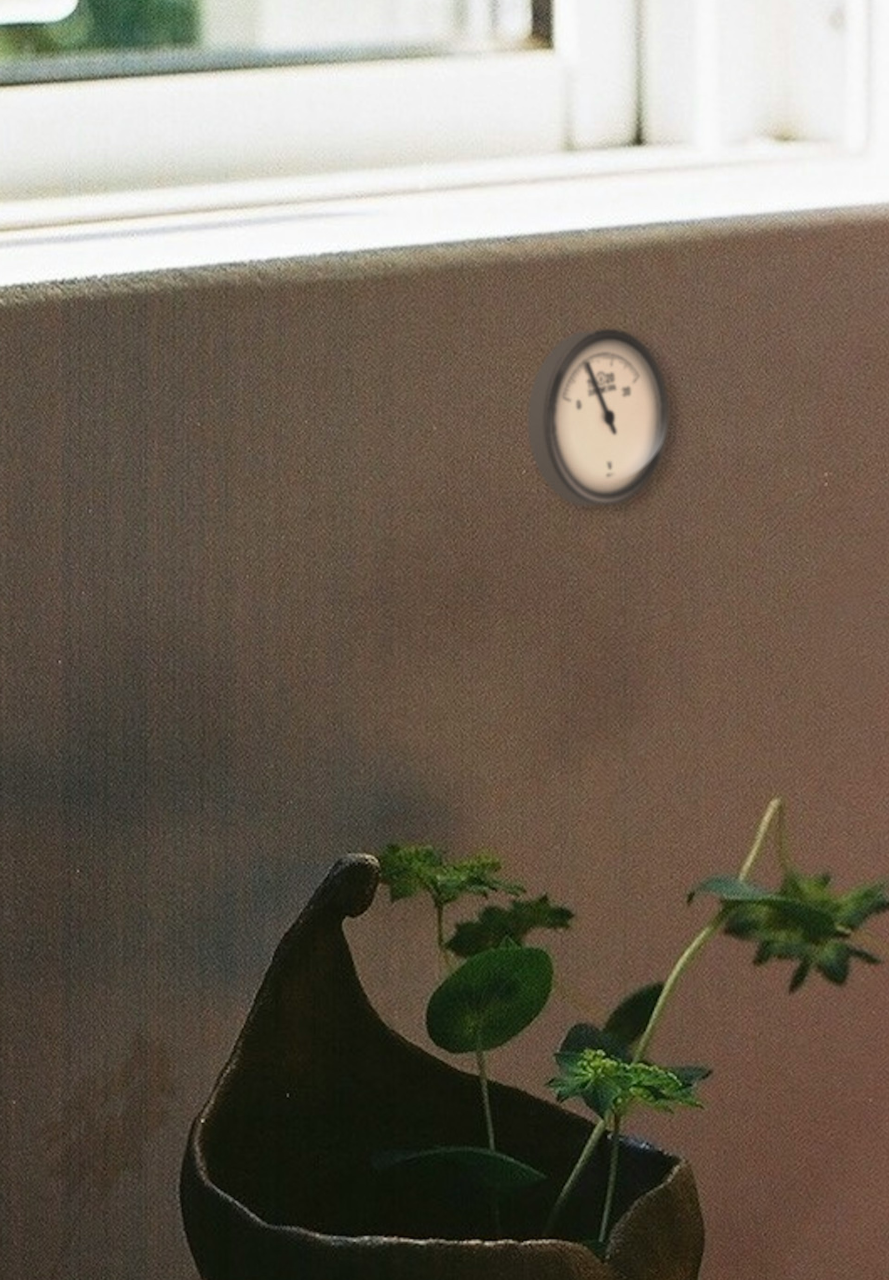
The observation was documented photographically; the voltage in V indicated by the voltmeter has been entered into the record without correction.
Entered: 10 V
